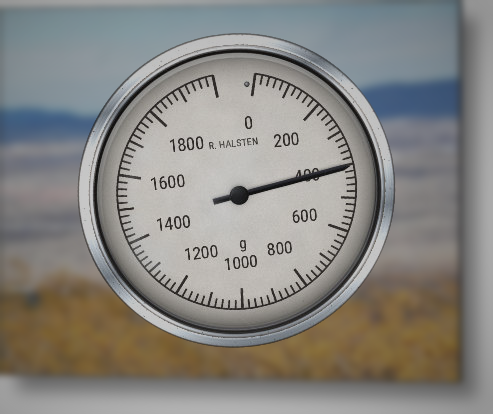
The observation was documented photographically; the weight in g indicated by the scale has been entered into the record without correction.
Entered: 400 g
